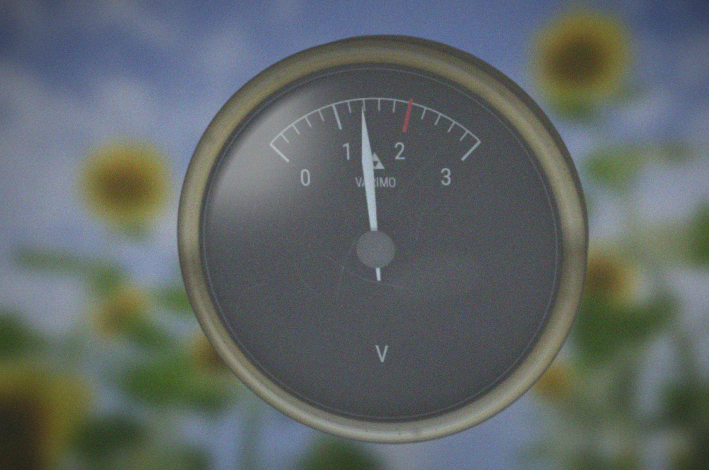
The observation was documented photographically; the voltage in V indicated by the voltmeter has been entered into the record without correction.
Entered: 1.4 V
